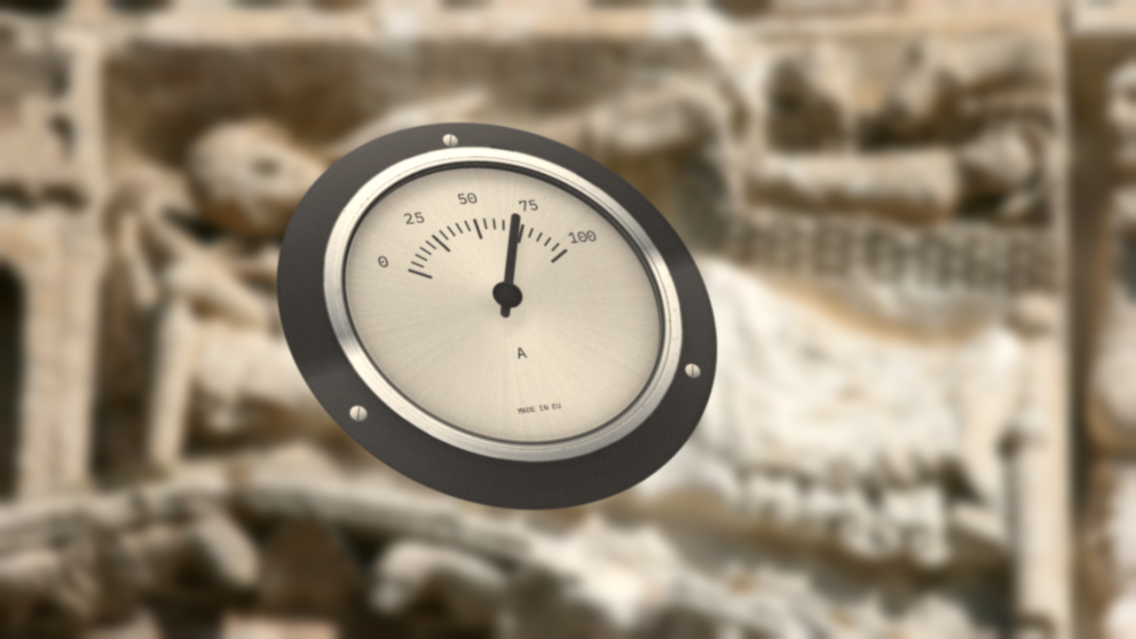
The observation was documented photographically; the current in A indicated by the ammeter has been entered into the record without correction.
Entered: 70 A
